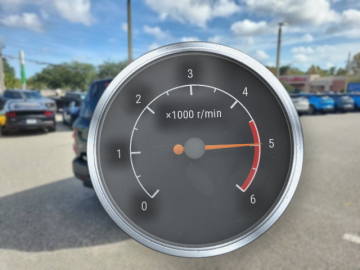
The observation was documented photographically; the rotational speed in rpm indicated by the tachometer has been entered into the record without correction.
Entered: 5000 rpm
